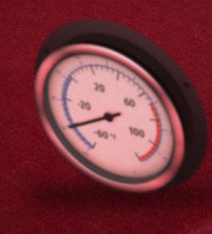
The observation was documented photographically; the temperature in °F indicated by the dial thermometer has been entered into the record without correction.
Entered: -40 °F
